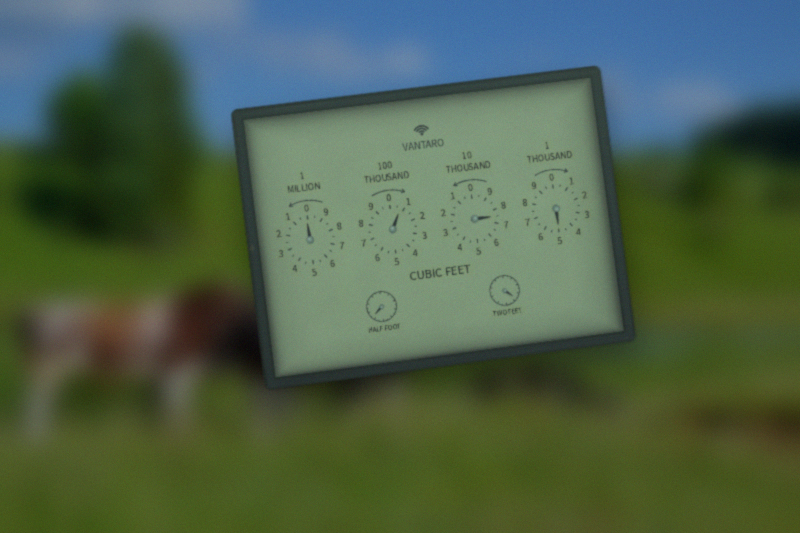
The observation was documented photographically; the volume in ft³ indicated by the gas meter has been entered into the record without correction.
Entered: 7500 ft³
